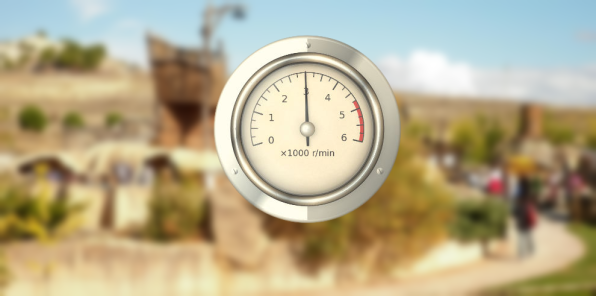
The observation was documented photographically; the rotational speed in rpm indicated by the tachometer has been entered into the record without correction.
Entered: 3000 rpm
